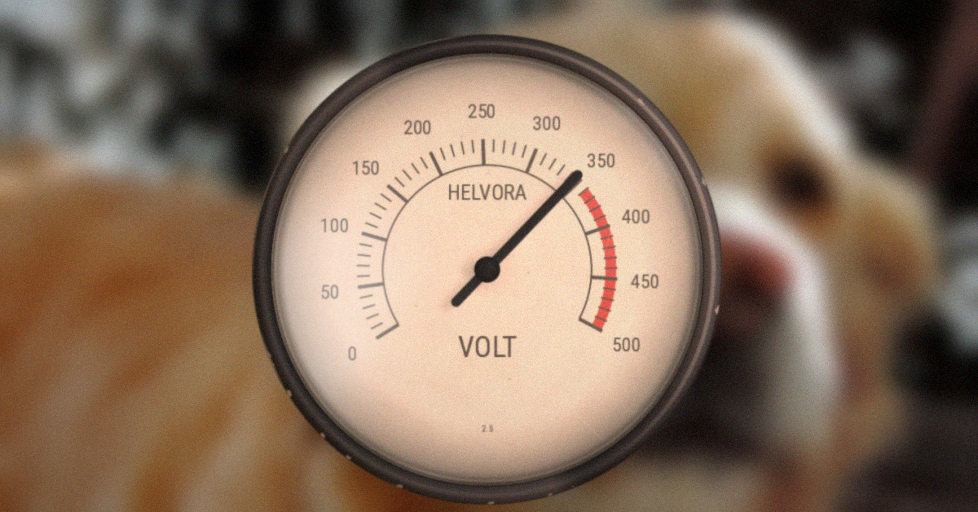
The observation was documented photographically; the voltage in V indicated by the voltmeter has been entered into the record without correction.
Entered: 345 V
